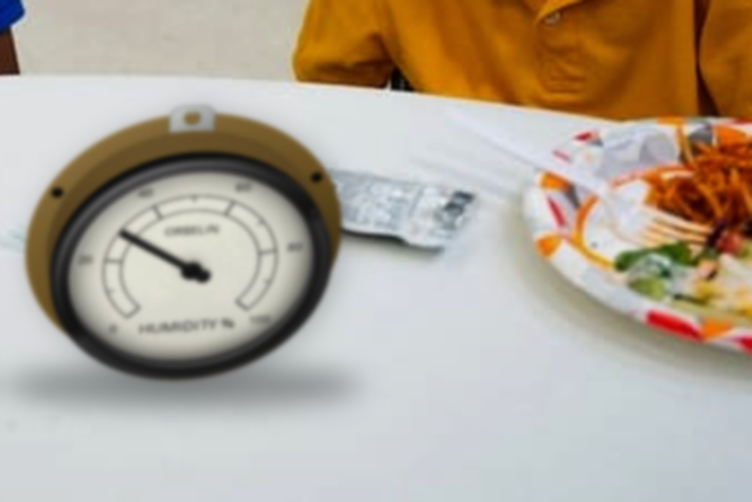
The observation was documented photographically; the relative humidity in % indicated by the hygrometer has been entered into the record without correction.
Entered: 30 %
